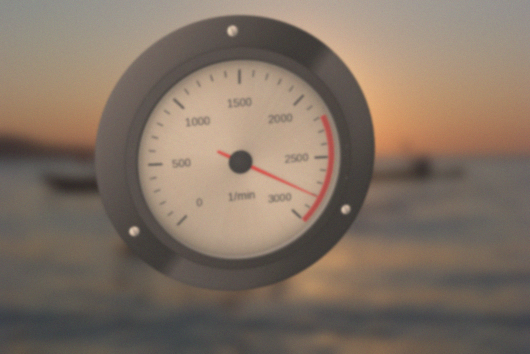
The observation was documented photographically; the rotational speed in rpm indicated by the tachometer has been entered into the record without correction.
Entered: 2800 rpm
